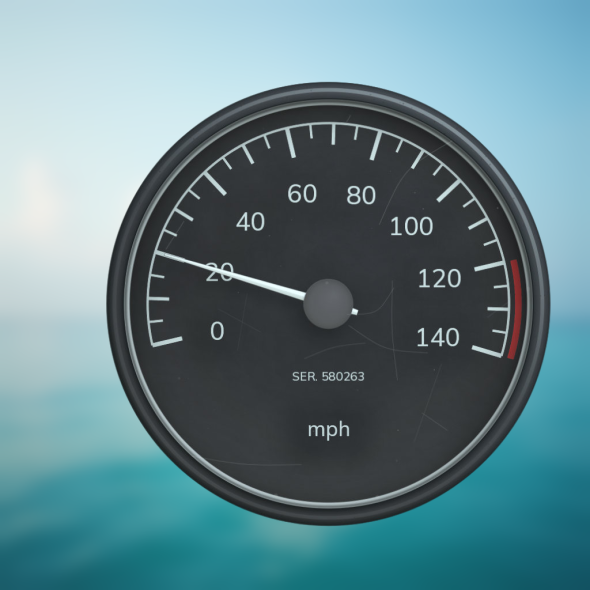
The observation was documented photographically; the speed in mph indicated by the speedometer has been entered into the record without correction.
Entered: 20 mph
